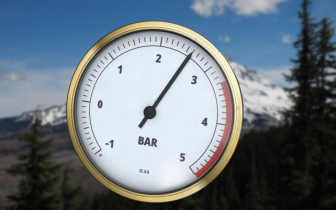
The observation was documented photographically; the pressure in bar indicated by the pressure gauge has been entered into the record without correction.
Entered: 2.6 bar
